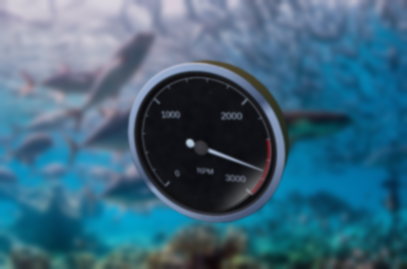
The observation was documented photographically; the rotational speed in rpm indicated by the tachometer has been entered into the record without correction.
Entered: 2700 rpm
